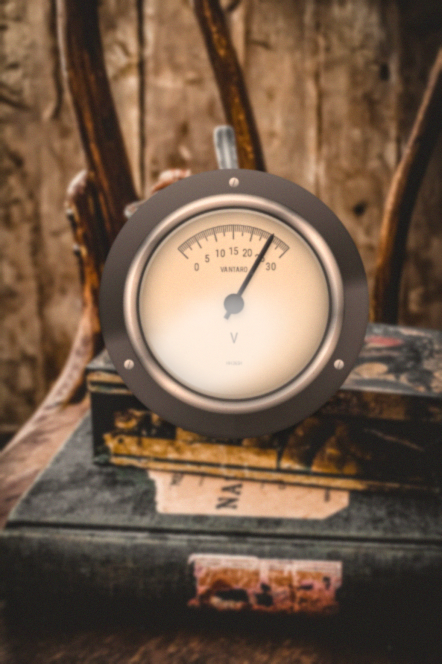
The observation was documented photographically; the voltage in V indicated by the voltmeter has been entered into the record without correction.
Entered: 25 V
